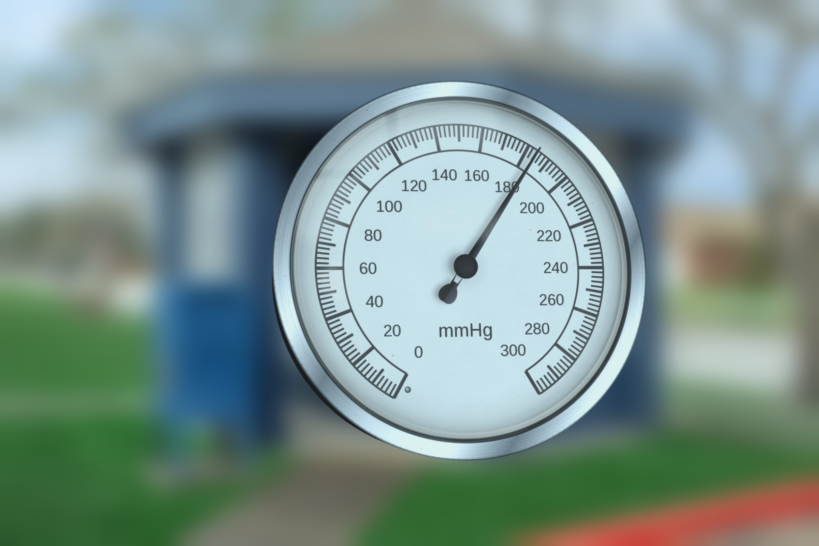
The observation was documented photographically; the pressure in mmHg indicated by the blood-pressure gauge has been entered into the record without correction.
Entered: 184 mmHg
